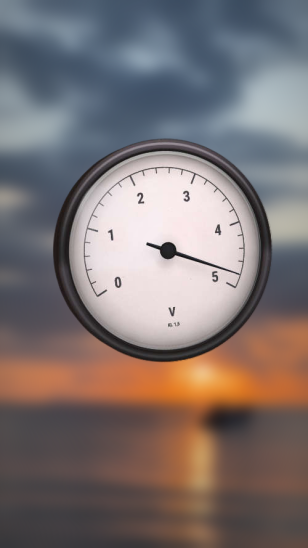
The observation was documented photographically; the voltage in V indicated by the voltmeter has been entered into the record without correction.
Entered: 4.8 V
